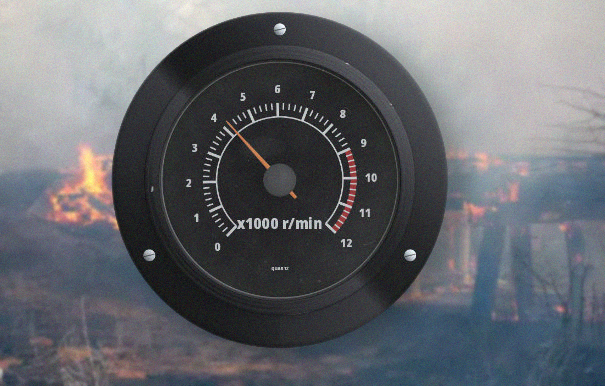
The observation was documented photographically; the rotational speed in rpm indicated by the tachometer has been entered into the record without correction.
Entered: 4200 rpm
